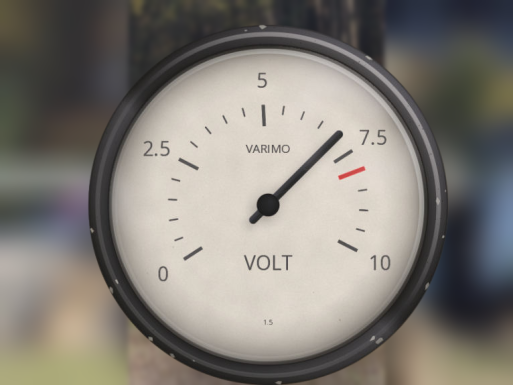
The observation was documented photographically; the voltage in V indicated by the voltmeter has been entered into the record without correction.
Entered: 7 V
